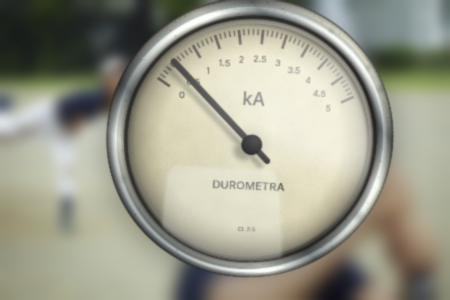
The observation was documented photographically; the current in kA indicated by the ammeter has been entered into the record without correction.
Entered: 0.5 kA
